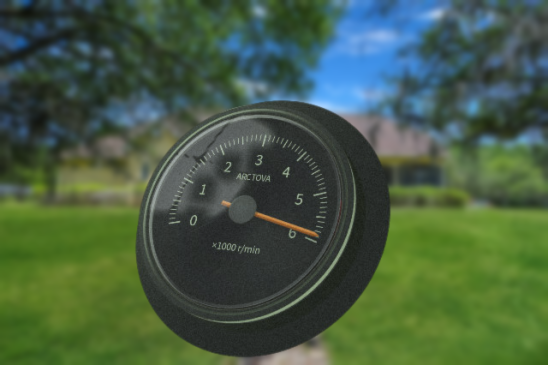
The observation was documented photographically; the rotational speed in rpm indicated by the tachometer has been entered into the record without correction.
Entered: 5900 rpm
